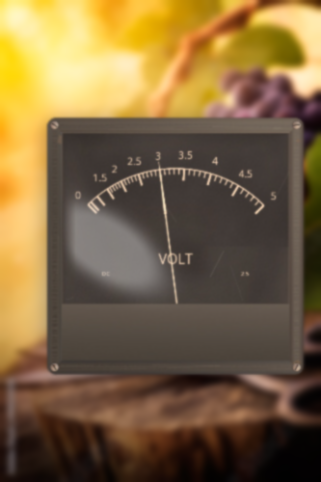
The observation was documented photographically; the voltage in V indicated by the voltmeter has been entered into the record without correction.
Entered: 3 V
